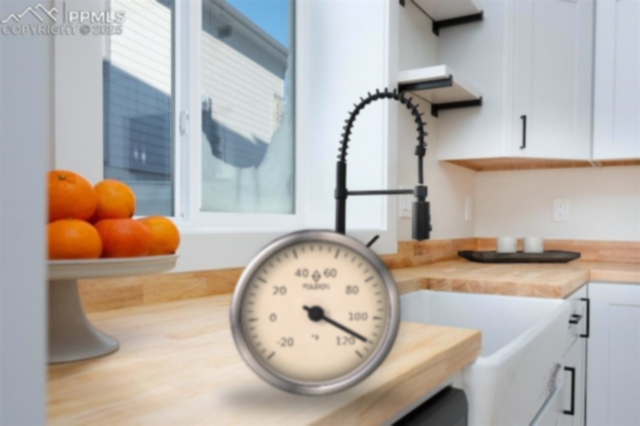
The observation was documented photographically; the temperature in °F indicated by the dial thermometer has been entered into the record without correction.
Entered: 112 °F
